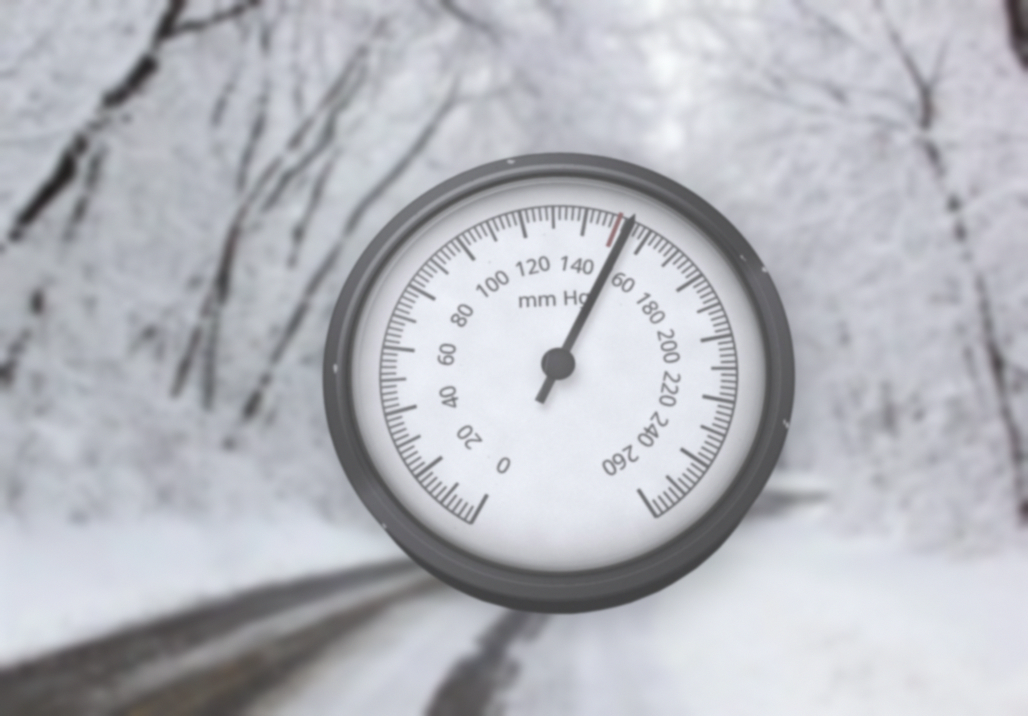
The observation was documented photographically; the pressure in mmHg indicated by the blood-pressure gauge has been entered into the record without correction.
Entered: 154 mmHg
